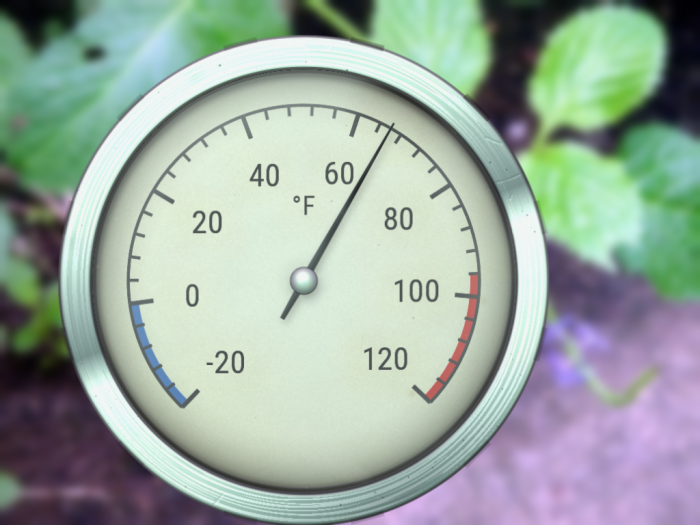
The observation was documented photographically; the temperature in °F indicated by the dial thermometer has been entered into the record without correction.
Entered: 66 °F
